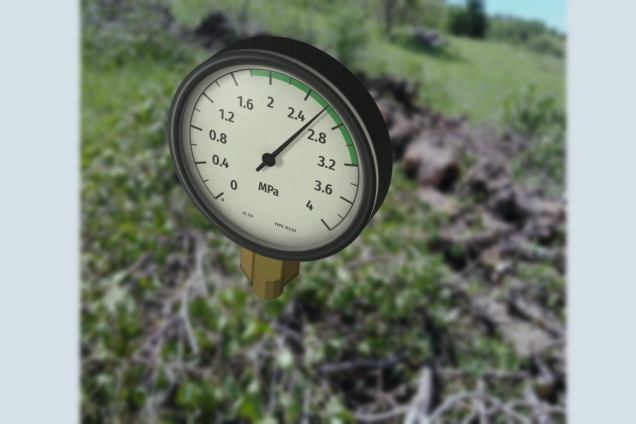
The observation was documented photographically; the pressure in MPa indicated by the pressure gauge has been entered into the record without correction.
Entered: 2.6 MPa
